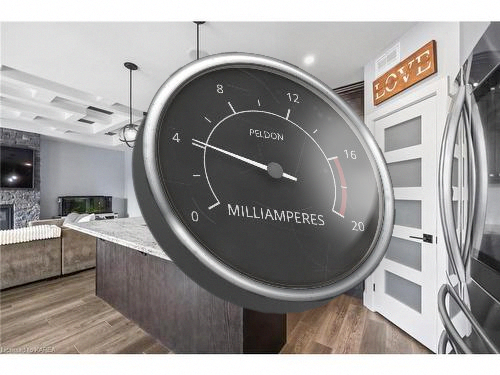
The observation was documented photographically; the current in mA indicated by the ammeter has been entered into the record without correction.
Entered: 4 mA
